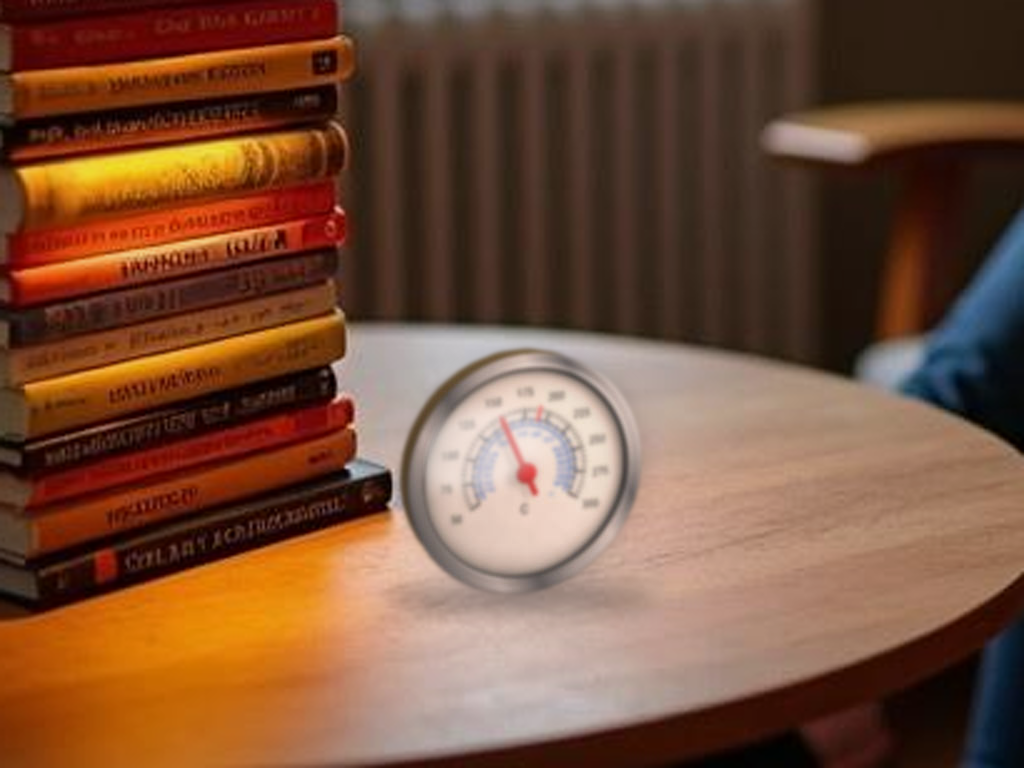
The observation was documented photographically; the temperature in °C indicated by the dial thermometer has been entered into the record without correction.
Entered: 150 °C
